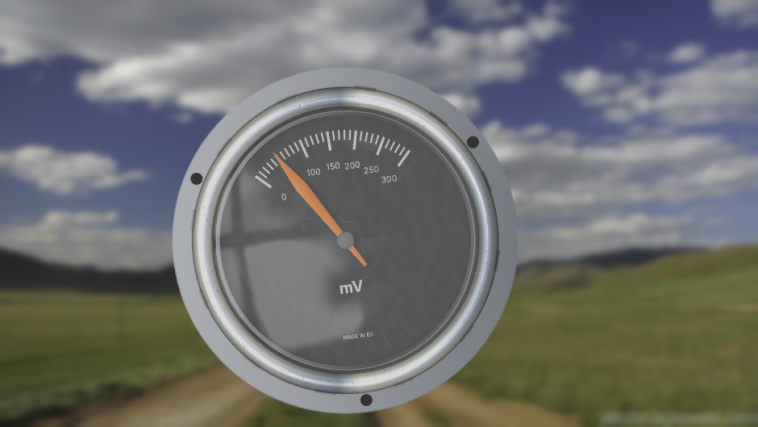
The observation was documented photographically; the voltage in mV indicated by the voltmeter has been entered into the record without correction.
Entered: 50 mV
